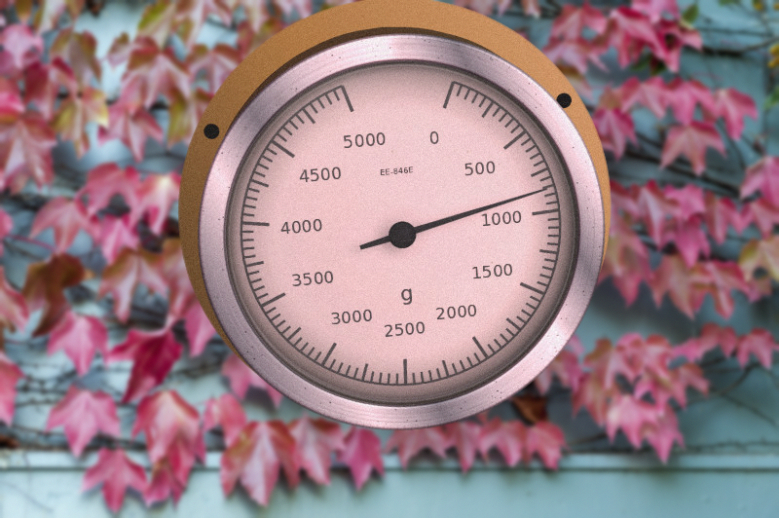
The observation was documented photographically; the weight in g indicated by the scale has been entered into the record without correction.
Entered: 850 g
